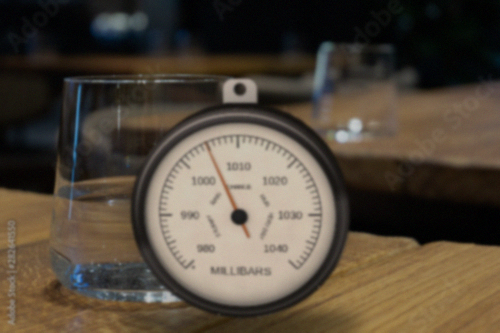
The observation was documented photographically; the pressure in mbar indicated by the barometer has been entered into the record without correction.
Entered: 1005 mbar
